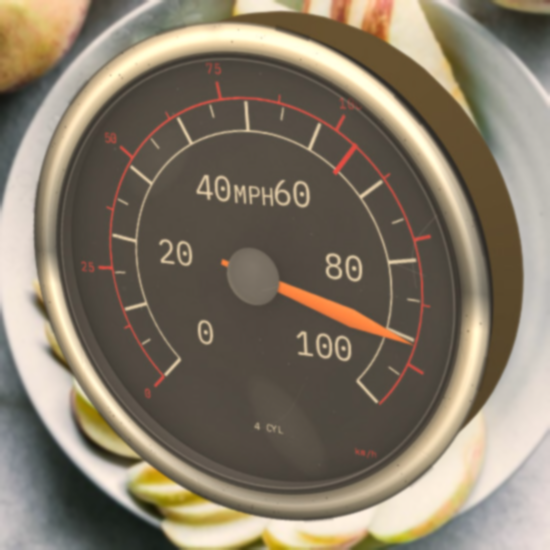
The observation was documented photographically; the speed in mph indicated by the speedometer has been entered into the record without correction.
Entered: 90 mph
